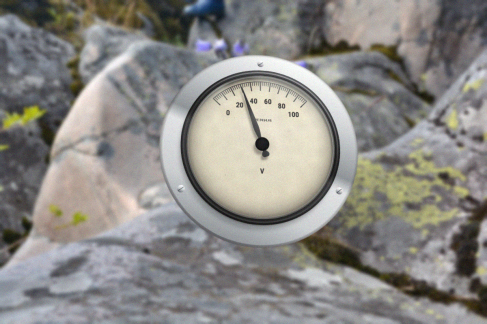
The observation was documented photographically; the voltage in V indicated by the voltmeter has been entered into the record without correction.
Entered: 30 V
